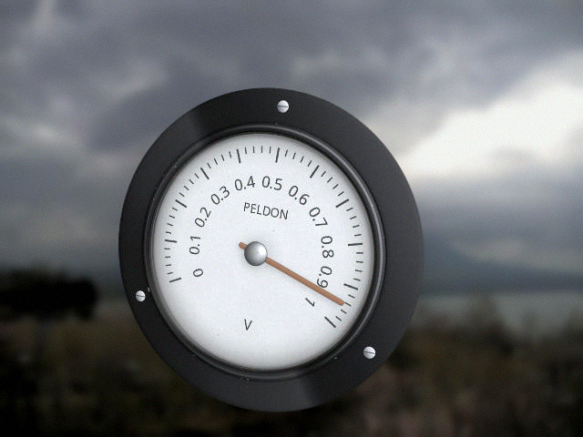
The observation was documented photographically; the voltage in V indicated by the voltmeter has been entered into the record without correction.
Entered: 0.94 V
